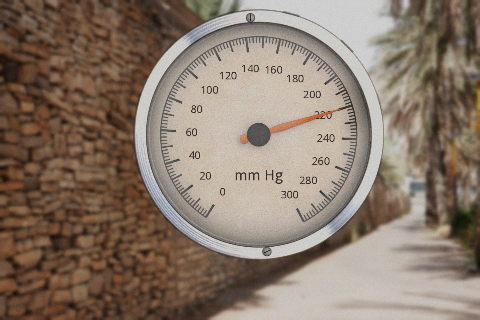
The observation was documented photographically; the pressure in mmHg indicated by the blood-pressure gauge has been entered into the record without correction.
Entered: 220 mmHg
